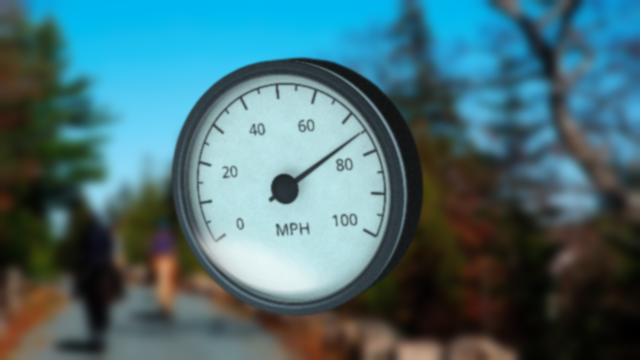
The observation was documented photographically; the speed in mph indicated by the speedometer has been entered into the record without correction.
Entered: 75 mph
